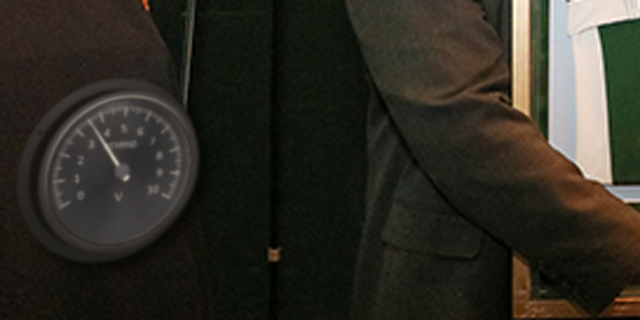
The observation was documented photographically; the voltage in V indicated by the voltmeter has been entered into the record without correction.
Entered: 3.5 V
